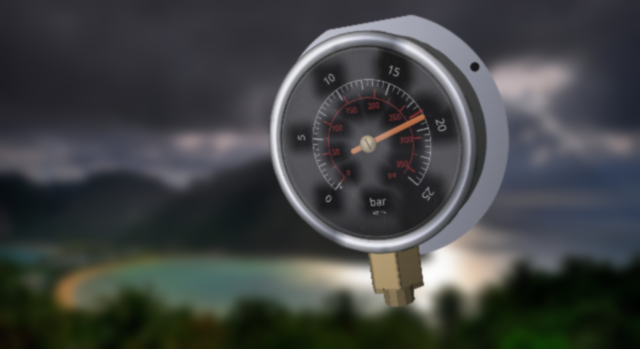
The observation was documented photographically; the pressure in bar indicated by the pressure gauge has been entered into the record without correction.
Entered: 19 bar
